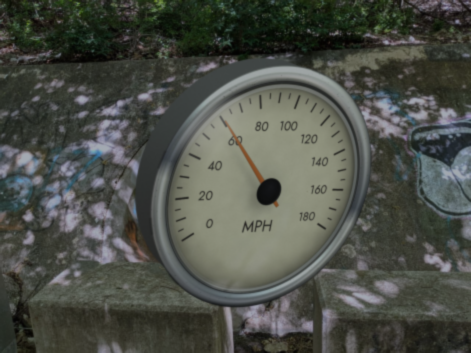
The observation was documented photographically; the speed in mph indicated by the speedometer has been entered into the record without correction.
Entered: 60 mph
